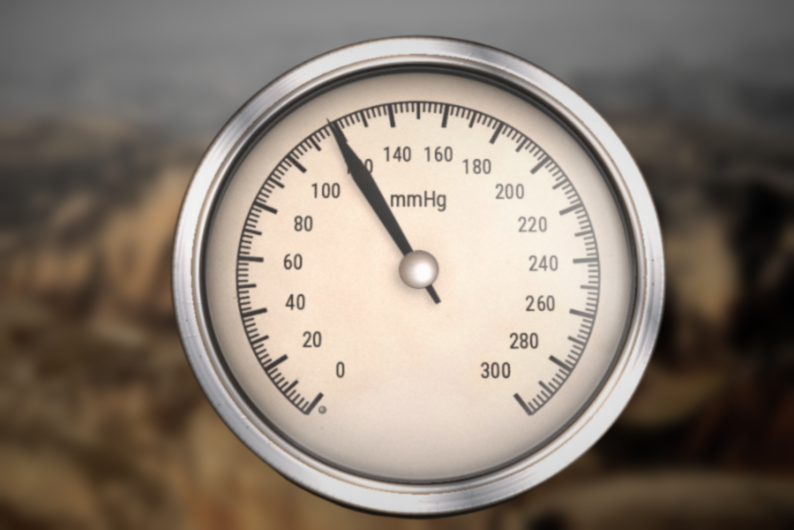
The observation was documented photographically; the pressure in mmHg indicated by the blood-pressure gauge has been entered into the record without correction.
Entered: 118 mmHg
